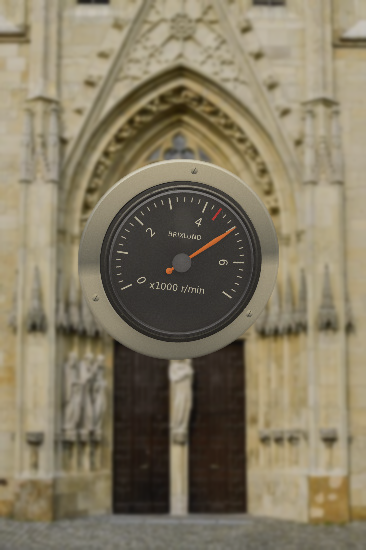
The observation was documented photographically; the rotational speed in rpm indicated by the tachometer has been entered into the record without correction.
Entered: 5000 rpm
